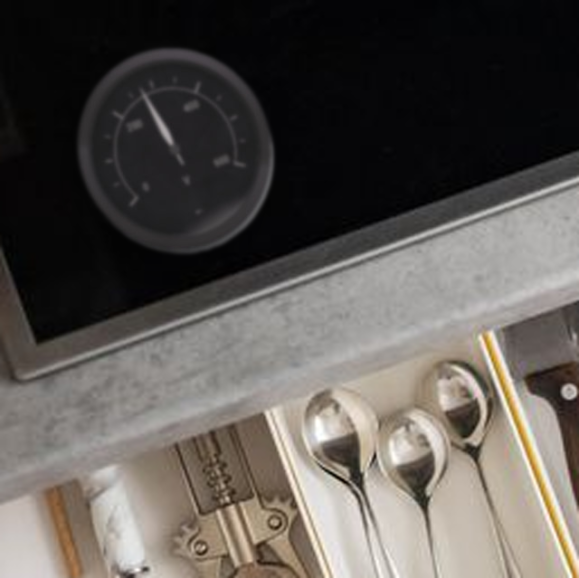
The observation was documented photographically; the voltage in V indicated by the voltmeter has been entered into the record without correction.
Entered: 275 V
